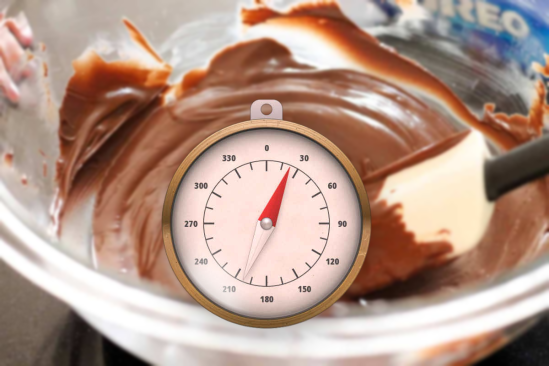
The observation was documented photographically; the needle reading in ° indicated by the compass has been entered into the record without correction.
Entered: 22.5 °
